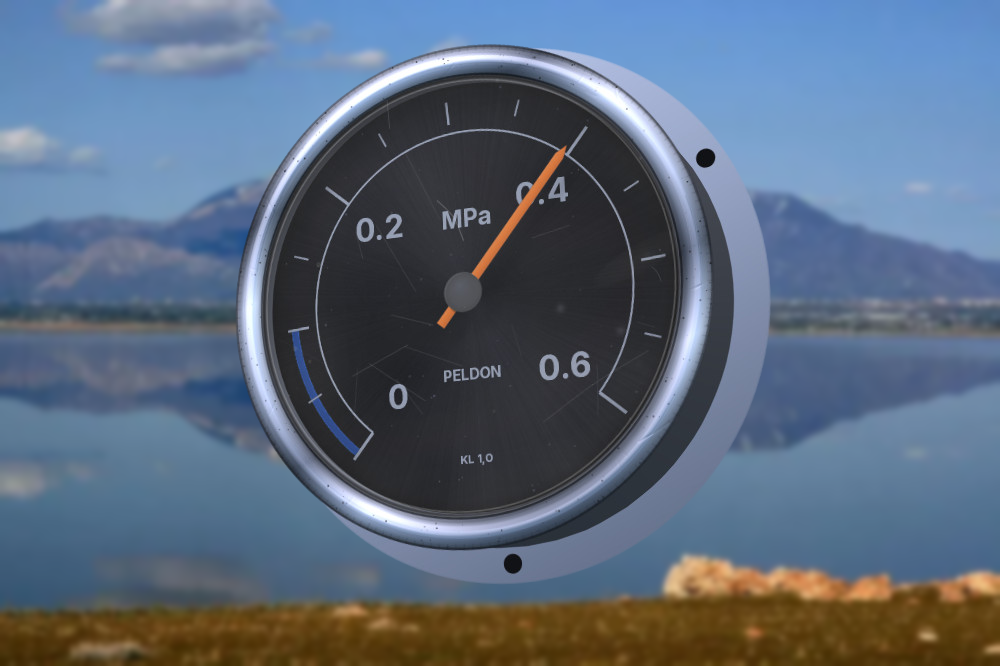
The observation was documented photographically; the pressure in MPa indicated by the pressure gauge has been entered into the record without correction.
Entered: 0.4 MPa
